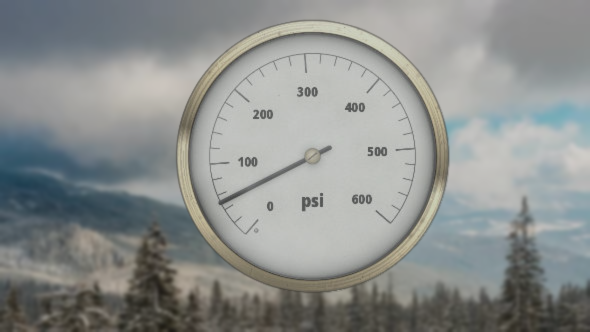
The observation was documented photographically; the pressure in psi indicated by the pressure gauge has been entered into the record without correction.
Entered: 50 psi
